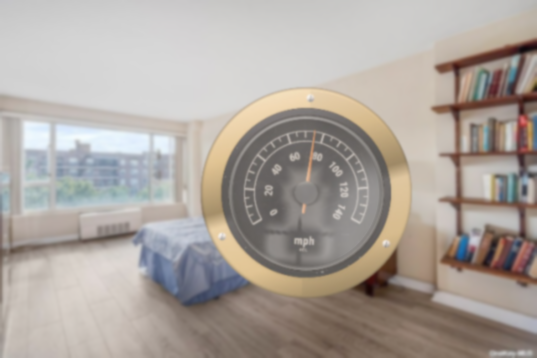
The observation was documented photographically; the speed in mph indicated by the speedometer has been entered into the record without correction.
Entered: 75 mph
